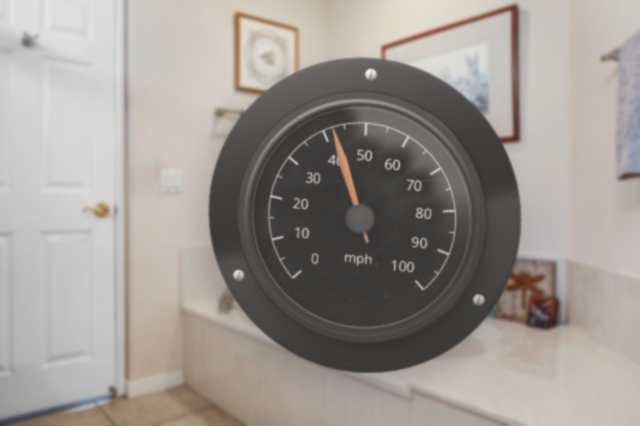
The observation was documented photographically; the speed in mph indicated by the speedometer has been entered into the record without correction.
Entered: 42.5 mph
